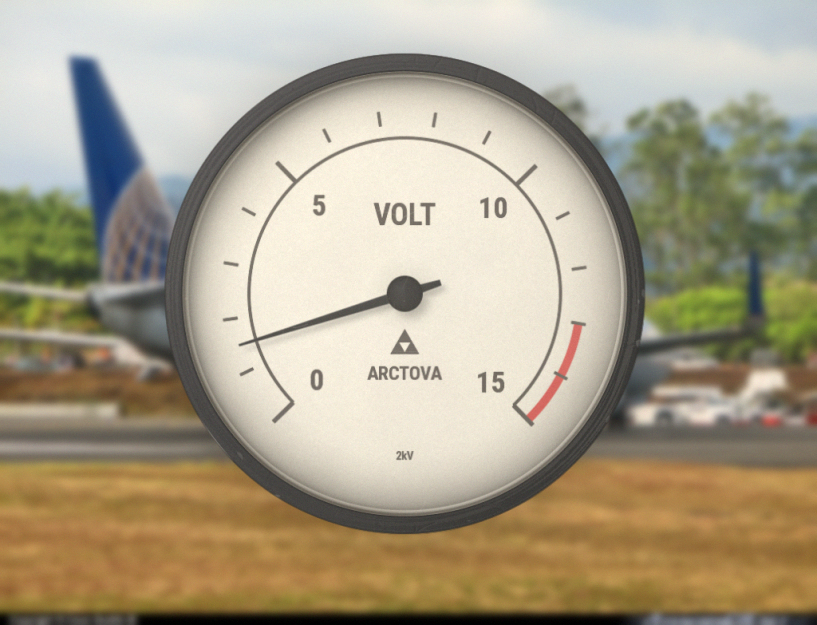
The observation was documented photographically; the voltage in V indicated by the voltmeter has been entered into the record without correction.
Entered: 1.5 V
